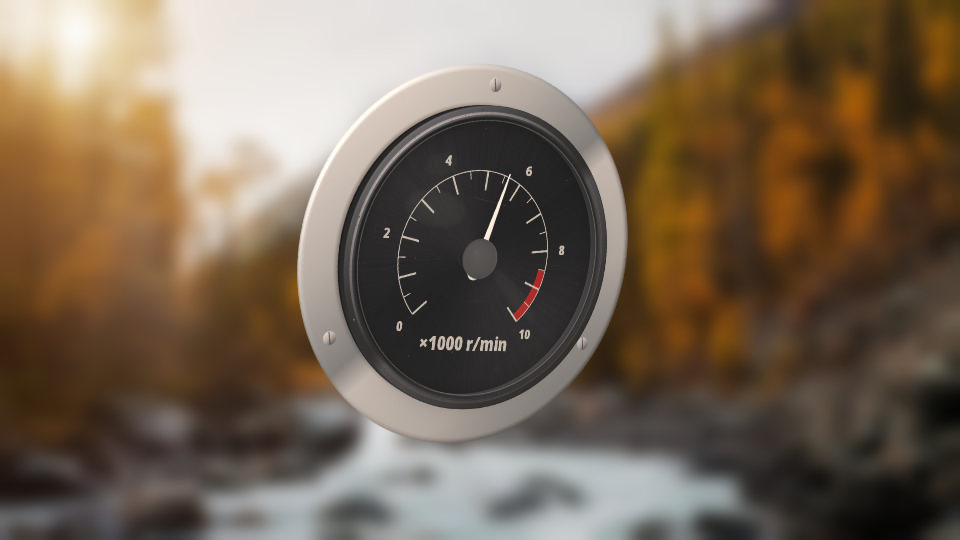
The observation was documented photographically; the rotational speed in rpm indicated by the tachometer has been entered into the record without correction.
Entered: 5500 rpm
